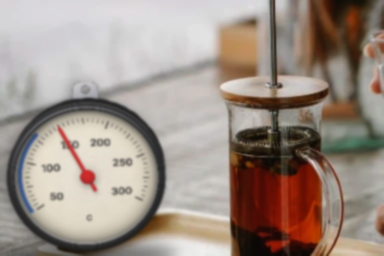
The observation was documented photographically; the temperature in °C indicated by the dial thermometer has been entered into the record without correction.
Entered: 150 °C
